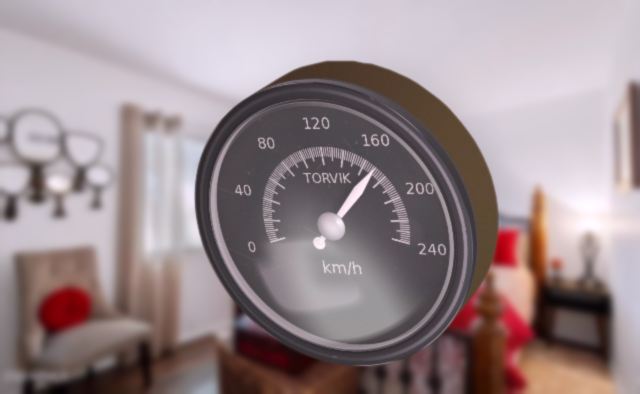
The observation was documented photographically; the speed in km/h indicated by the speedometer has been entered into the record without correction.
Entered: 170 km/h
